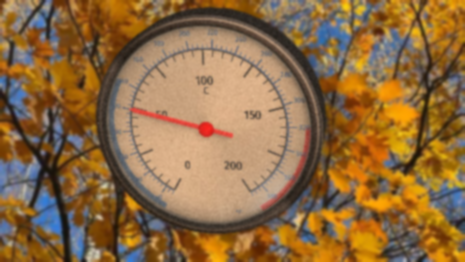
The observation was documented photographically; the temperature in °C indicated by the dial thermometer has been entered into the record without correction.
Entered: 50 °C
